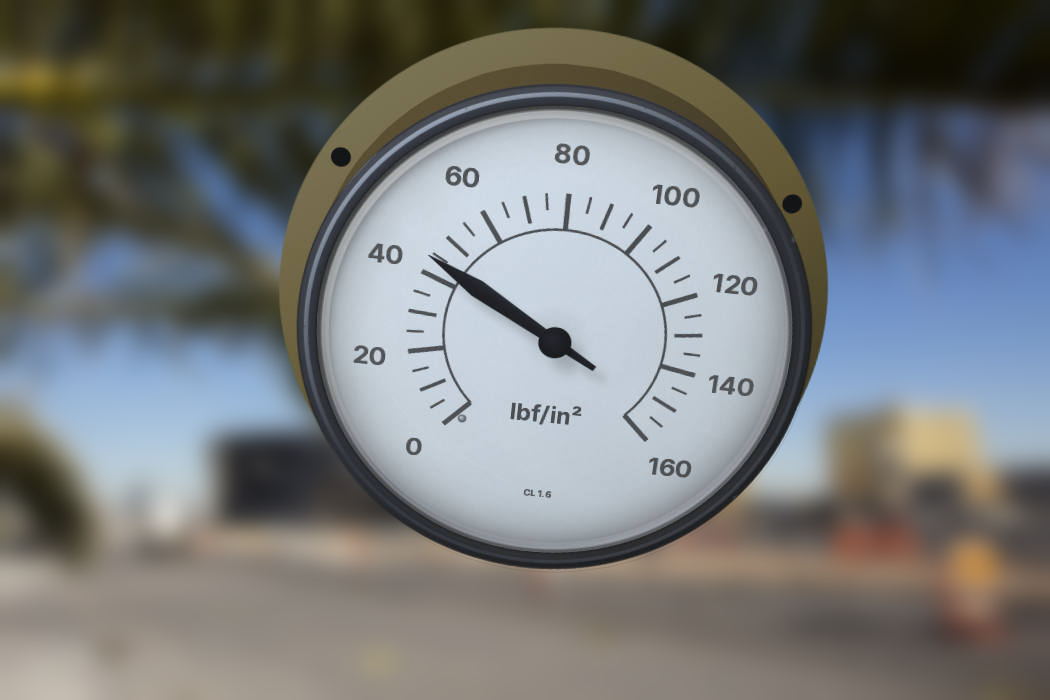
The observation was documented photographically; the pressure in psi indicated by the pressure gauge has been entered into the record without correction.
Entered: 45 psi
